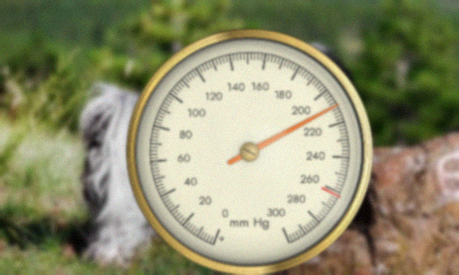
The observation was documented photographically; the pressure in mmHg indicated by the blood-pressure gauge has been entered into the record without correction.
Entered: 210 mmHg
